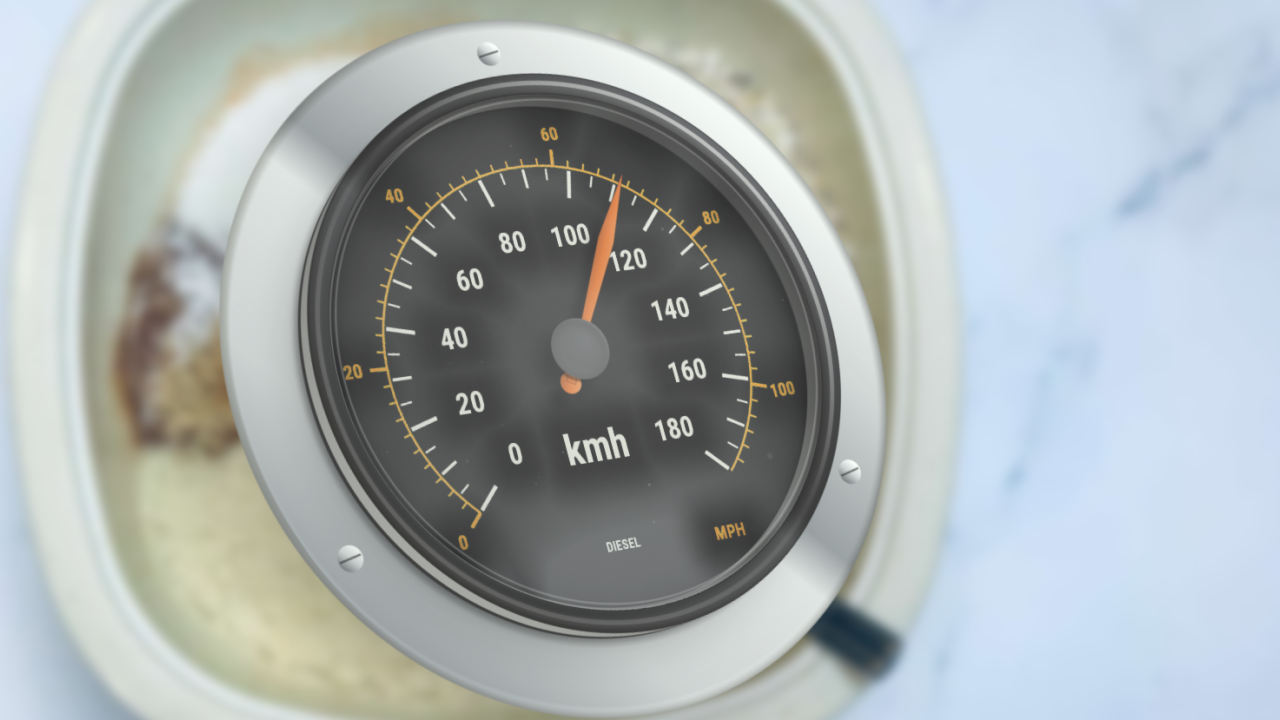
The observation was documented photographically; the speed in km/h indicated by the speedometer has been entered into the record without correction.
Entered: 110 km/h
